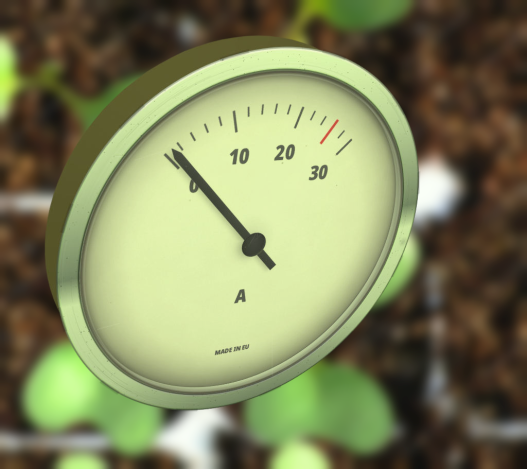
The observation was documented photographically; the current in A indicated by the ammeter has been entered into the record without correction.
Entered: 1 A
